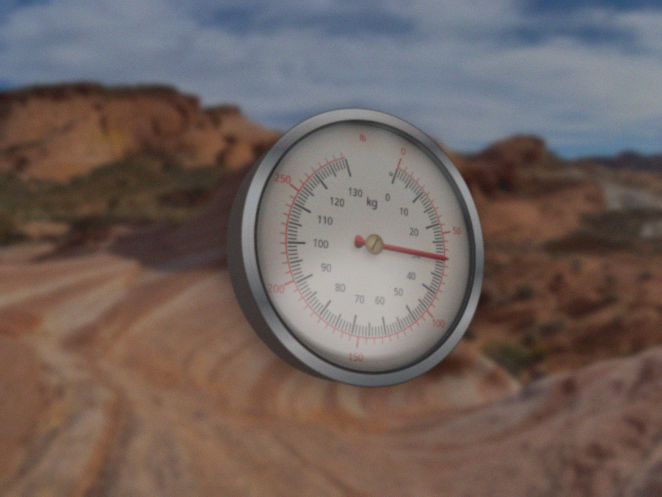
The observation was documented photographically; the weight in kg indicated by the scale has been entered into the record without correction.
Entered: 30 kg
